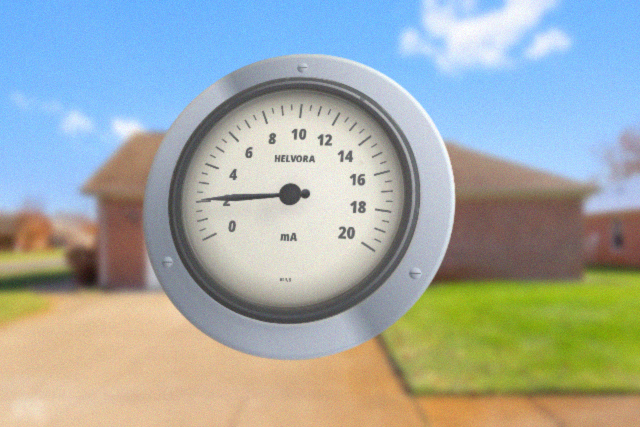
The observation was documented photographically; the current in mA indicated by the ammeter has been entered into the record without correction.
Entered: 2 mA
